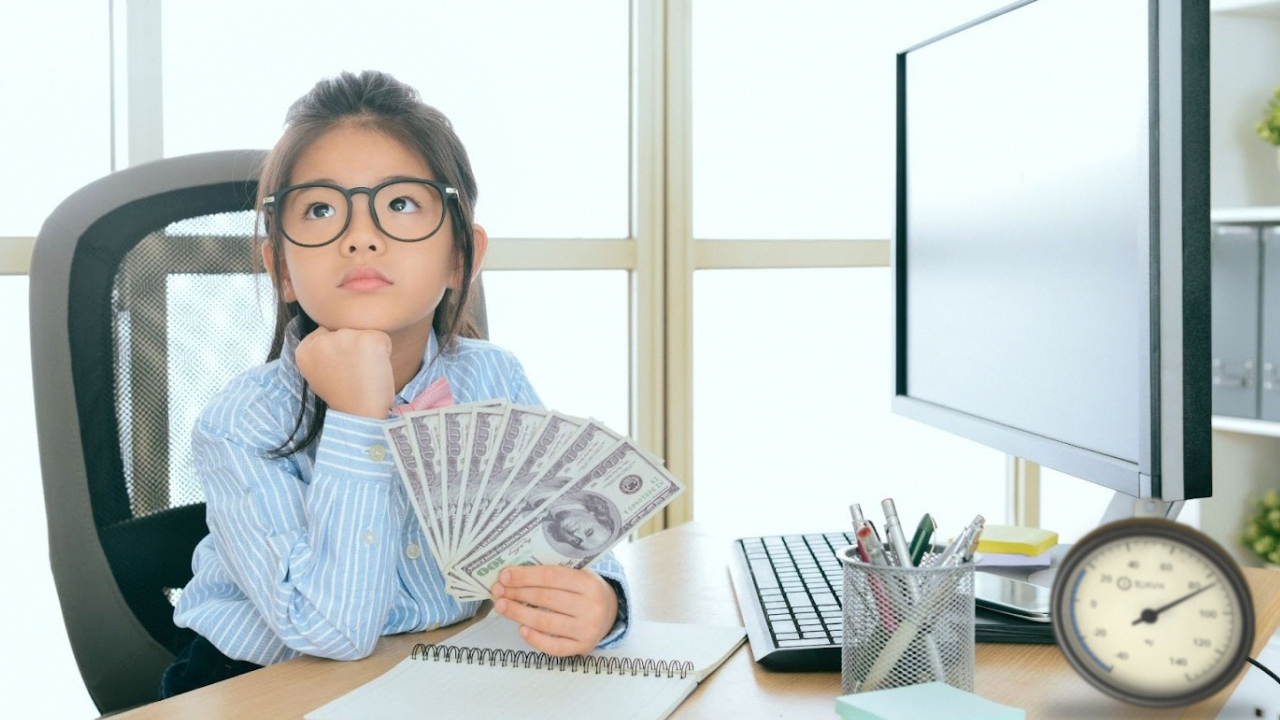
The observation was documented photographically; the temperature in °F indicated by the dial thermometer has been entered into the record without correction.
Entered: 84 °F
